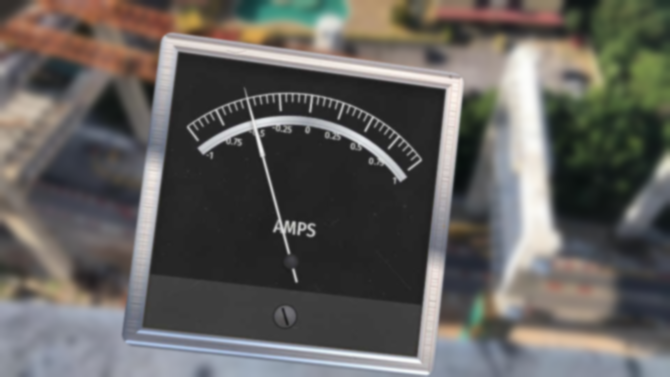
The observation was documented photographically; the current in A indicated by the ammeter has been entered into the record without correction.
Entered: -0.5 A
